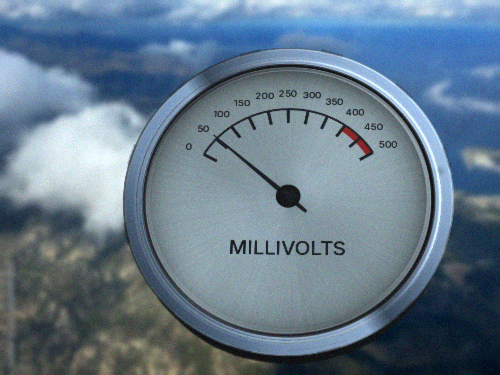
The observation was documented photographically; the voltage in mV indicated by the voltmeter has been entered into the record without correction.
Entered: 50 mV
